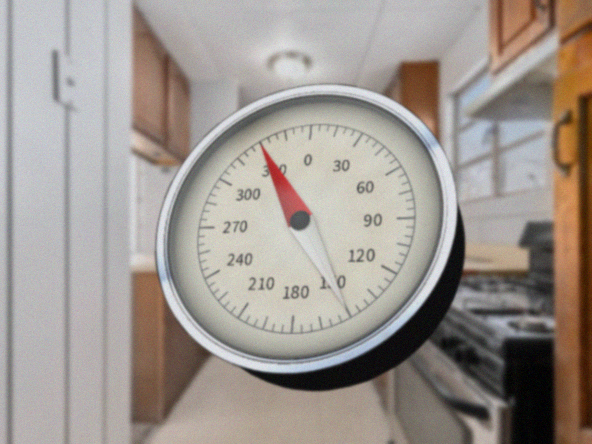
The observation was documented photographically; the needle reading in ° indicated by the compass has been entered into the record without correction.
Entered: 330 °
